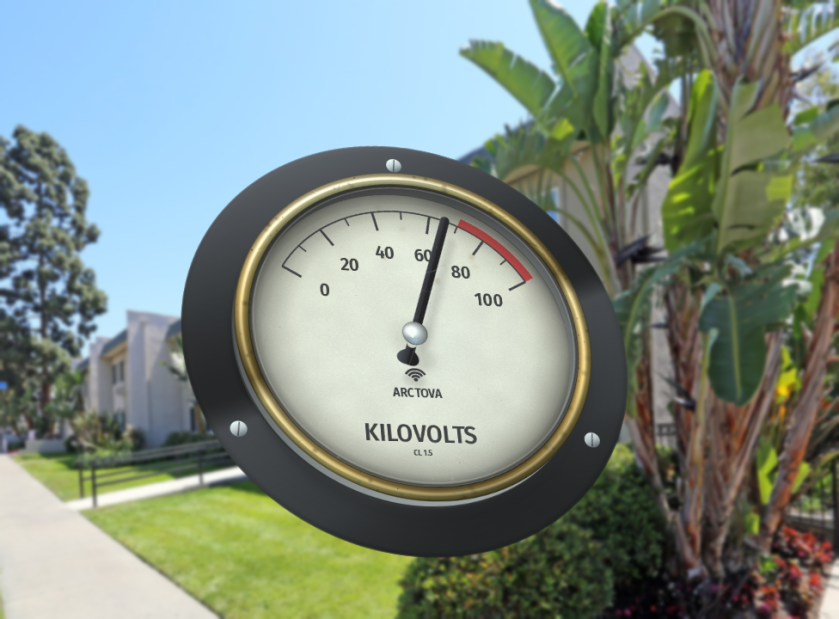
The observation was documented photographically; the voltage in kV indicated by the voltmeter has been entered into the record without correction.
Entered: 65 kV
